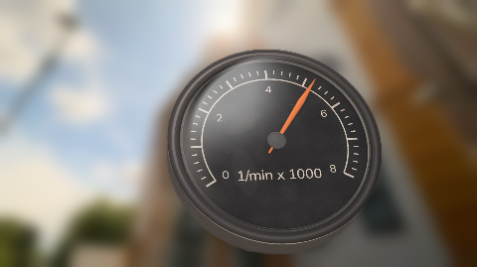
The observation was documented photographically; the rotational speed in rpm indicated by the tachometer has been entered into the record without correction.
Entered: 5200 rpm
